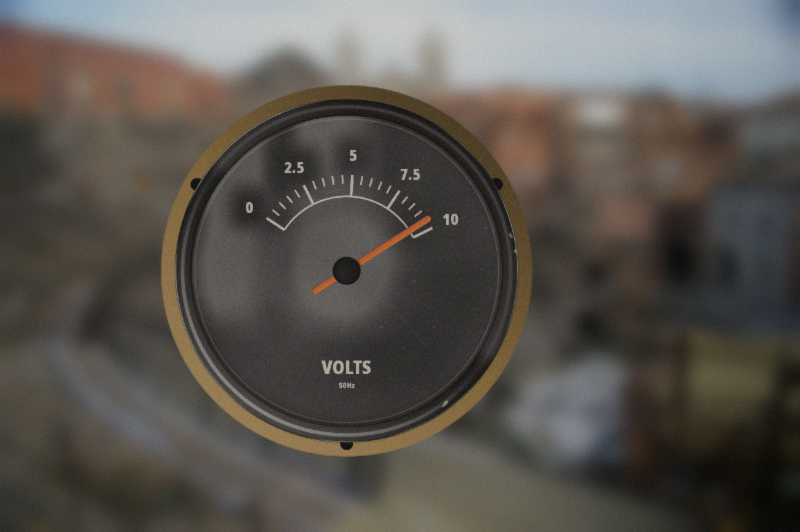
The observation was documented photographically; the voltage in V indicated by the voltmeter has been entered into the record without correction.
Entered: 9.5 V
